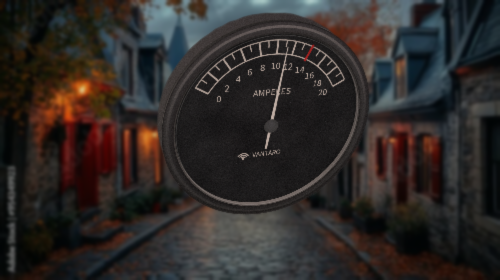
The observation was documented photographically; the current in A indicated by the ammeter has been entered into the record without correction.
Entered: 11 A
